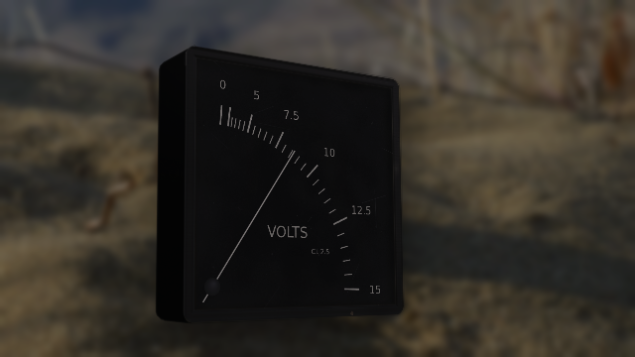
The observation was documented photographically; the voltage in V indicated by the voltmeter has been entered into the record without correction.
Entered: 8.5 V
